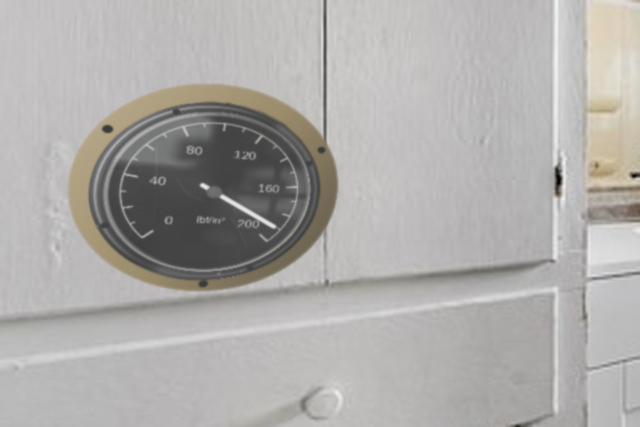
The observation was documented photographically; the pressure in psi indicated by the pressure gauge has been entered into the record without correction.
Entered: 190 psi
